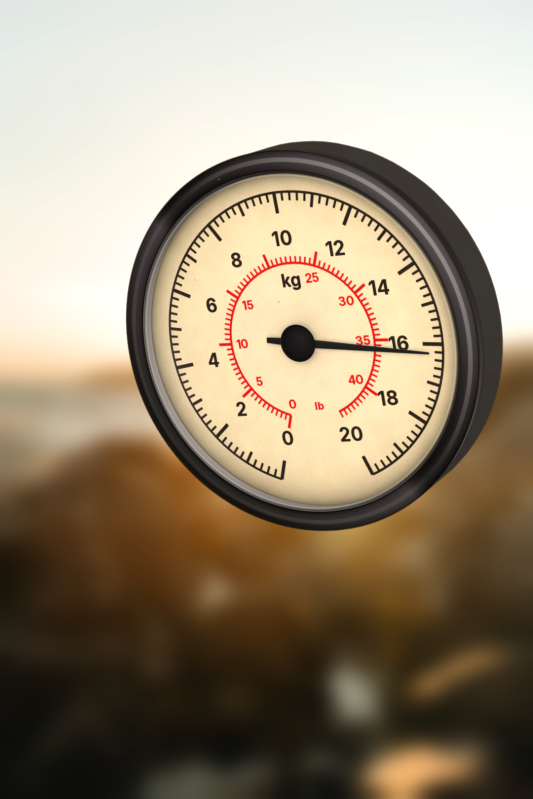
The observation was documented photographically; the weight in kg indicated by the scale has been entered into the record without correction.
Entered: 16.2 kg
